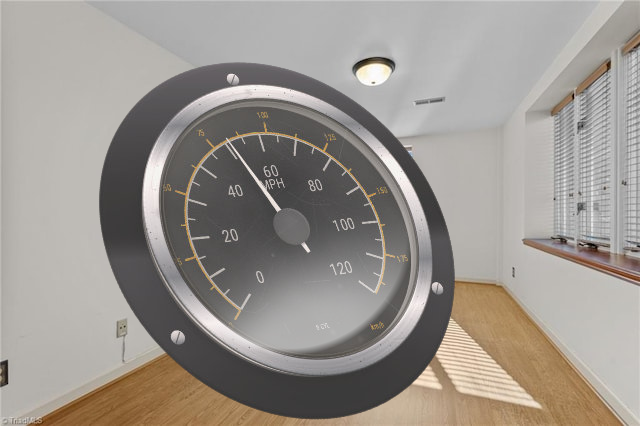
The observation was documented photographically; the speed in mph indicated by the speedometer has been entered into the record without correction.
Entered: 50 mph
